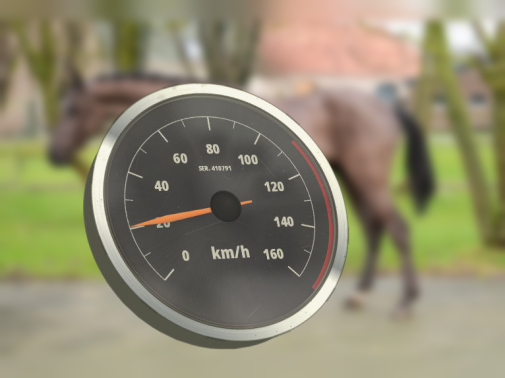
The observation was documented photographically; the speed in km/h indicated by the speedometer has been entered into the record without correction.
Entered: 20 km/h
